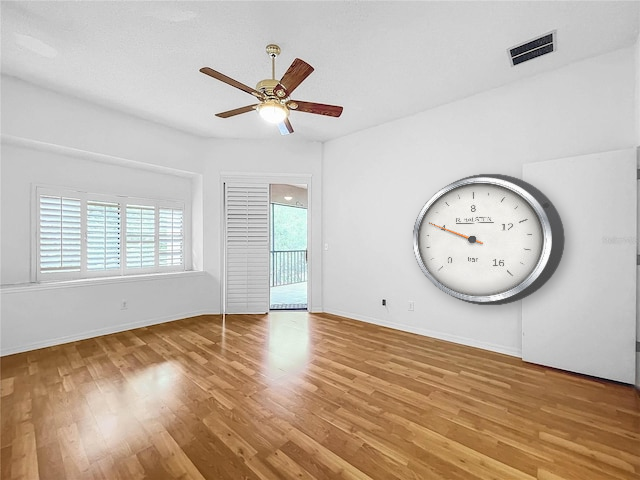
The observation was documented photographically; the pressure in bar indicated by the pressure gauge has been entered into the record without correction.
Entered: 4 bar
